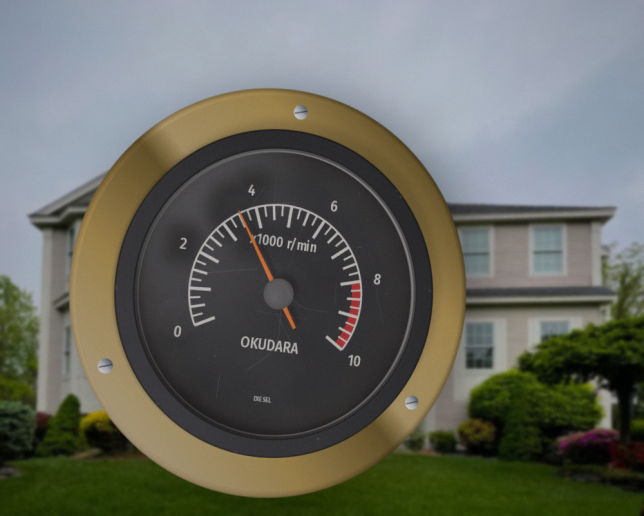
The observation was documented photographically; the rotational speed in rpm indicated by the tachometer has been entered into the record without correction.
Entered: 3500 rpm
